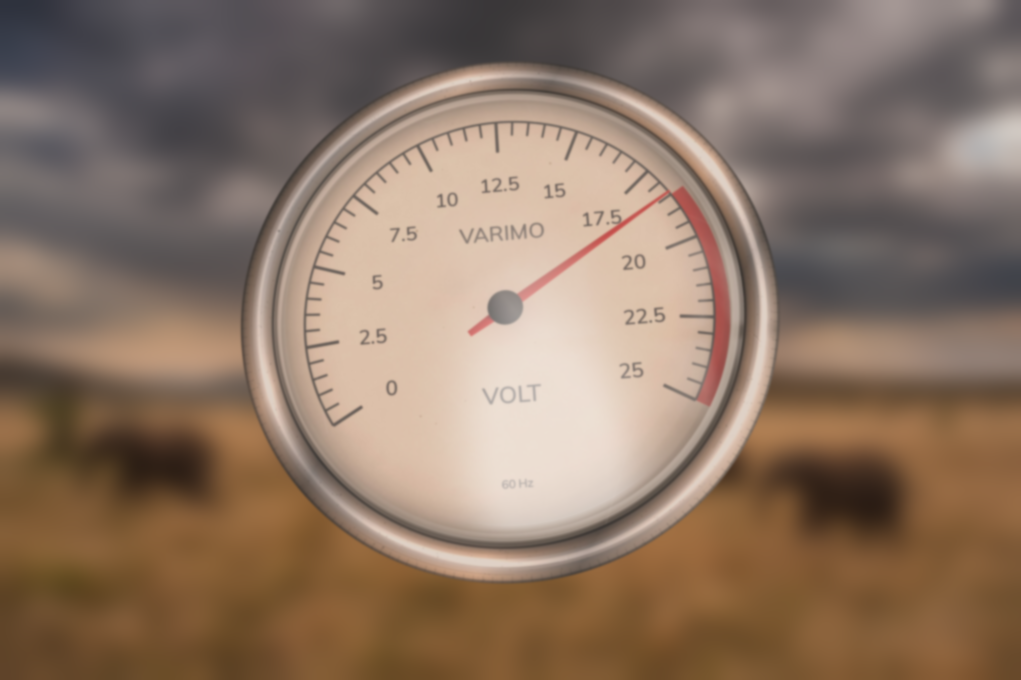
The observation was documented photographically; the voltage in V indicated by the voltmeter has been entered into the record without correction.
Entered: 18.5 V
